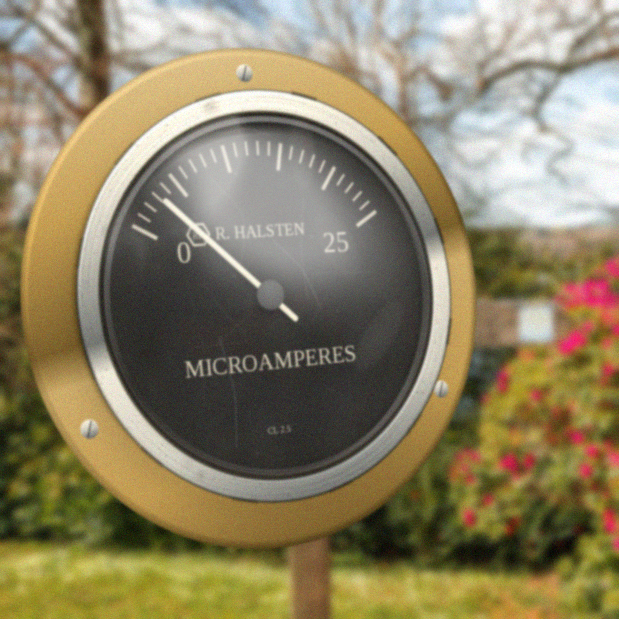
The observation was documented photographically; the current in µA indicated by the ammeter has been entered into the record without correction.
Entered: 3 µA
